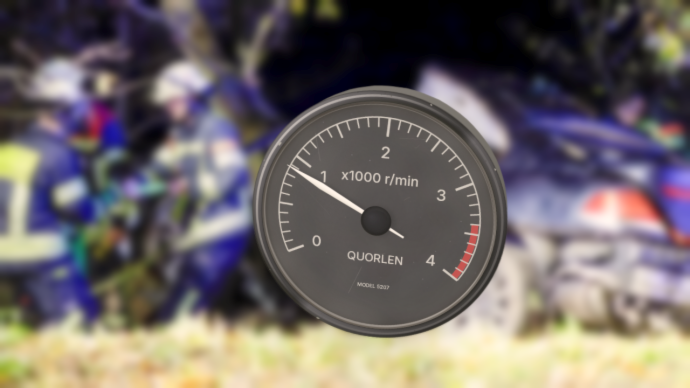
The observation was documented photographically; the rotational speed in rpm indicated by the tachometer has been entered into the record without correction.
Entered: 900 rpm
